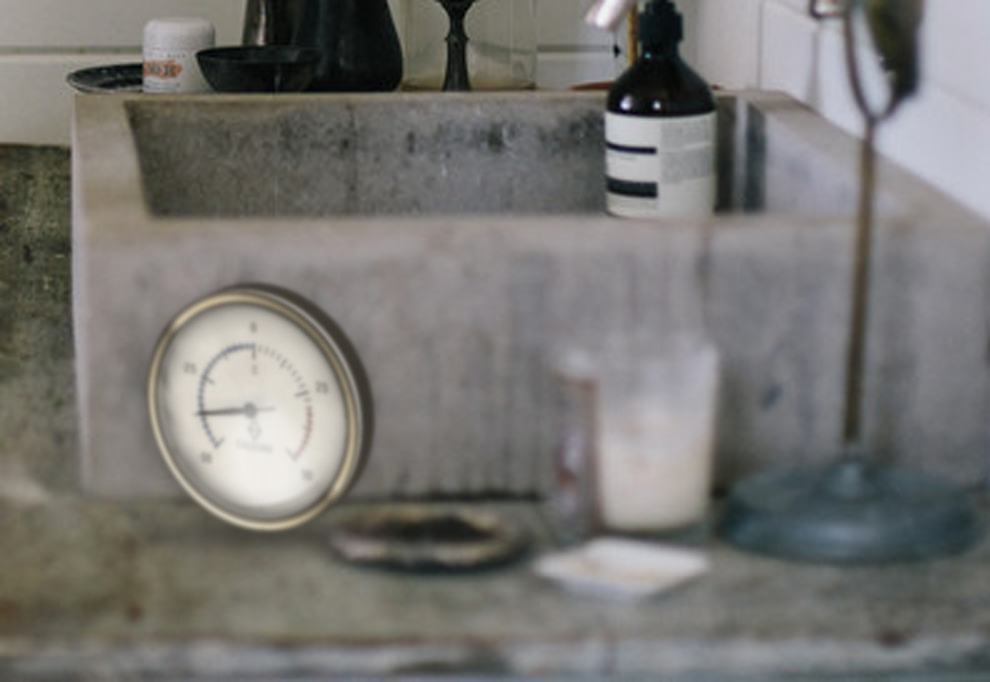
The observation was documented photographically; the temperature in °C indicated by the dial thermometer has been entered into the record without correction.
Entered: -37.5 °C
